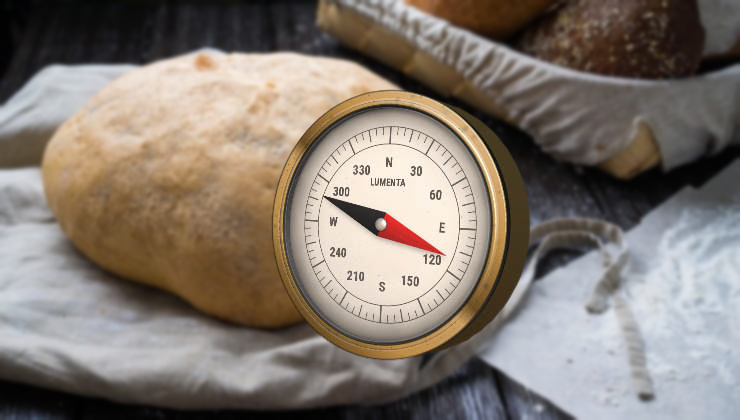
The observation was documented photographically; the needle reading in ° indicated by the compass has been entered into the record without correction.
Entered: 110 °
